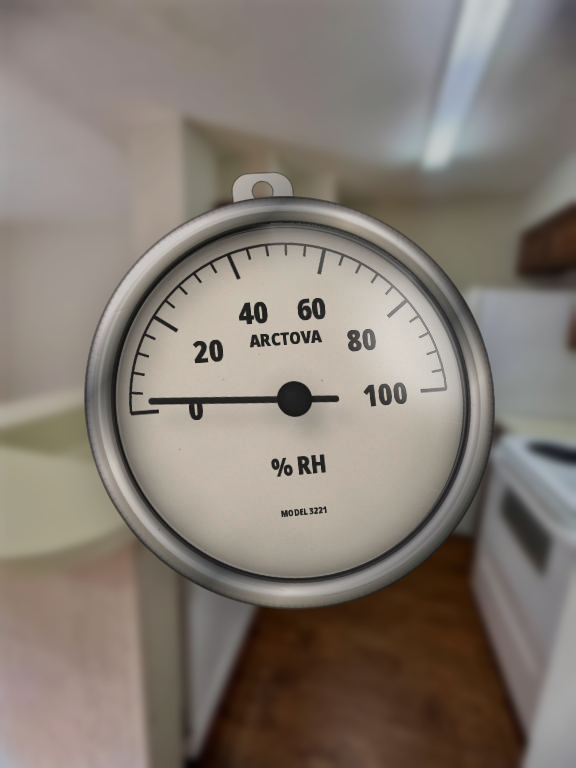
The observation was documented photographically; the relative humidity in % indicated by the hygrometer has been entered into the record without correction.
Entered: 2 %
